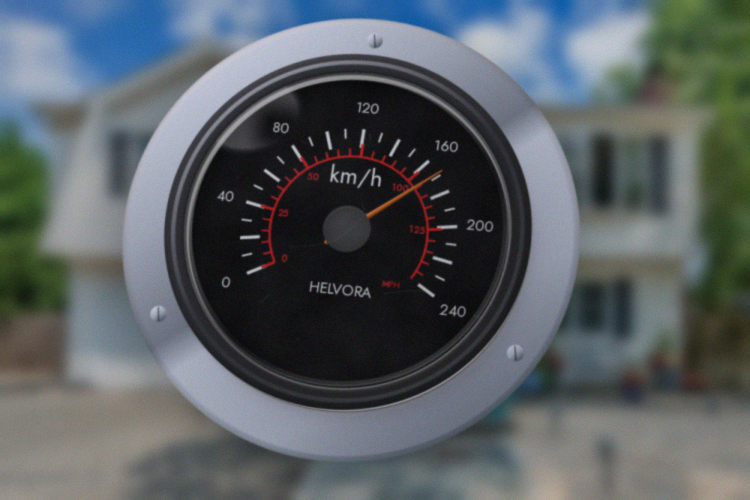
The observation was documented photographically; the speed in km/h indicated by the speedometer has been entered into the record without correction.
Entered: 170 km/h
